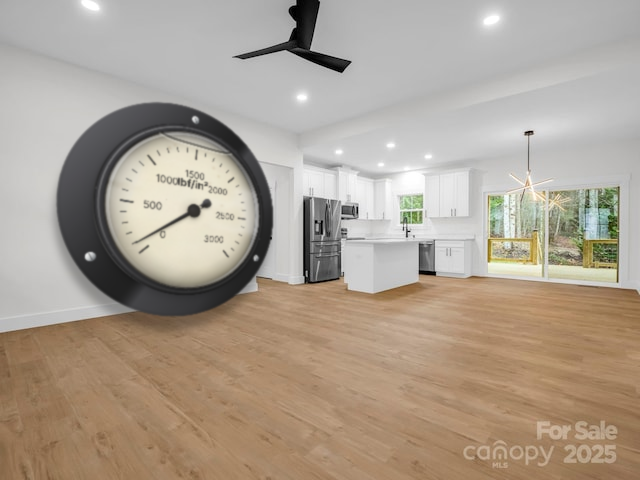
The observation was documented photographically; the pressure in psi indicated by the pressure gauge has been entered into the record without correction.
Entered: 100 psi
